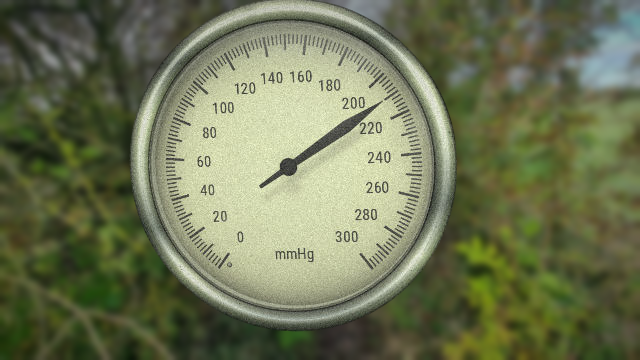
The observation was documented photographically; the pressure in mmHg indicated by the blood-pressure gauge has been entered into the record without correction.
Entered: 210 mmHg
